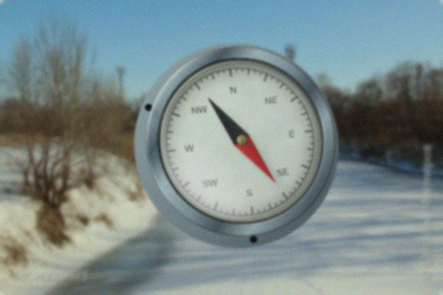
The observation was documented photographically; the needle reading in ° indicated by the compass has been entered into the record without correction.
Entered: 150 °
